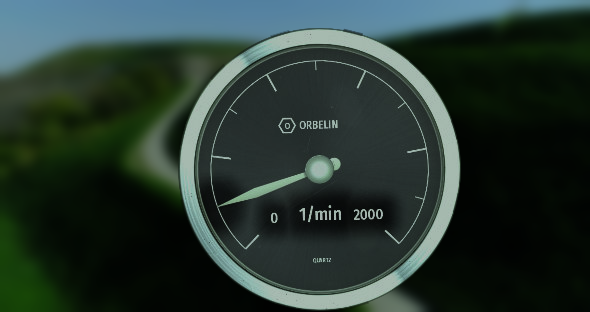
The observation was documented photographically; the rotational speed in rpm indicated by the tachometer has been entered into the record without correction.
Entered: 200 rpm
